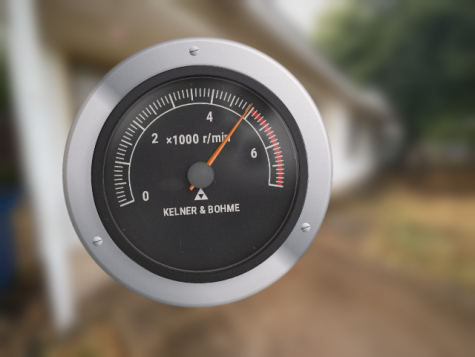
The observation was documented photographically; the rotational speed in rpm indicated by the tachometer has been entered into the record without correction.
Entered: 4900 rpm
